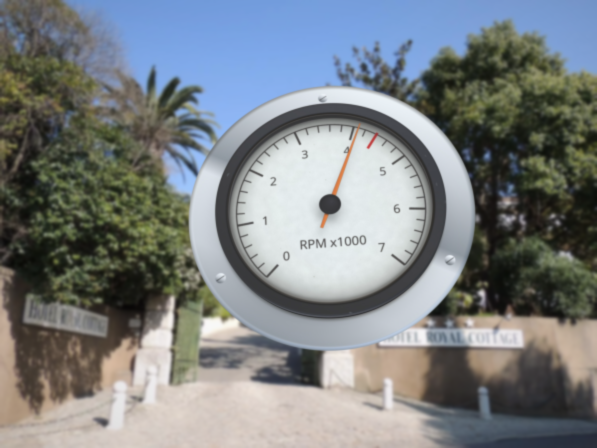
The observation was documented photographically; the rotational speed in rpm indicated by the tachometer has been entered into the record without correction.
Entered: 4100 rpm
